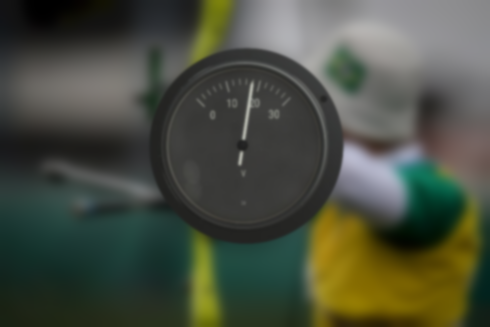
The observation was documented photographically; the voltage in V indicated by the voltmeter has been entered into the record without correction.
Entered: 18 V
